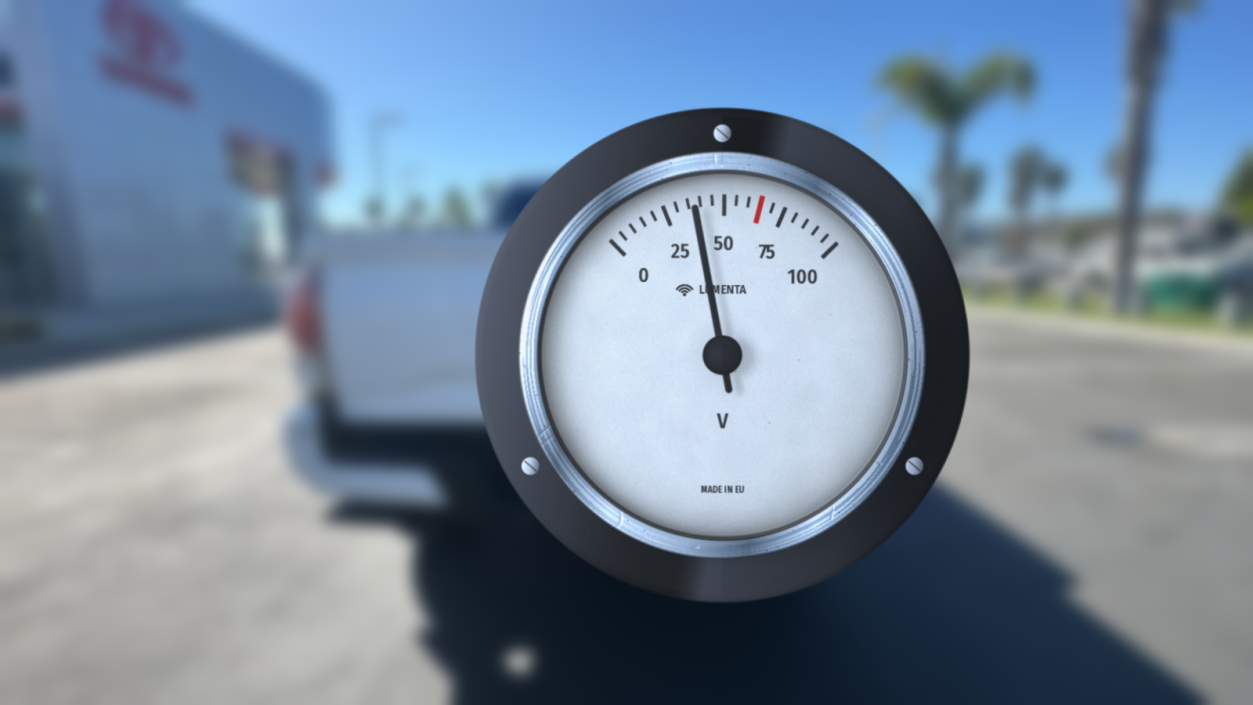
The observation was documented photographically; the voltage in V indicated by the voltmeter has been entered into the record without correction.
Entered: 37.5 V
